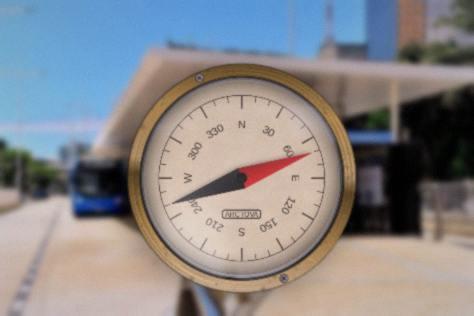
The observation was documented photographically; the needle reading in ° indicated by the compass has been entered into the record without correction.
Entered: 70 °
